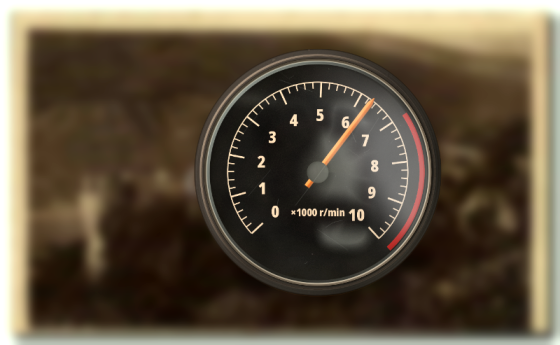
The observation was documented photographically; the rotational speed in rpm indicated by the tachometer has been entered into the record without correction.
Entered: 6300 rpm
